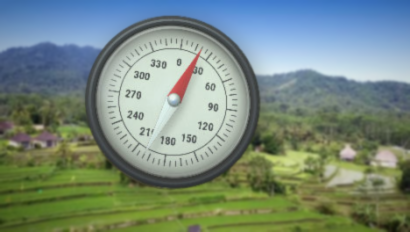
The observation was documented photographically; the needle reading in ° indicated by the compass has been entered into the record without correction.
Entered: 20 °
